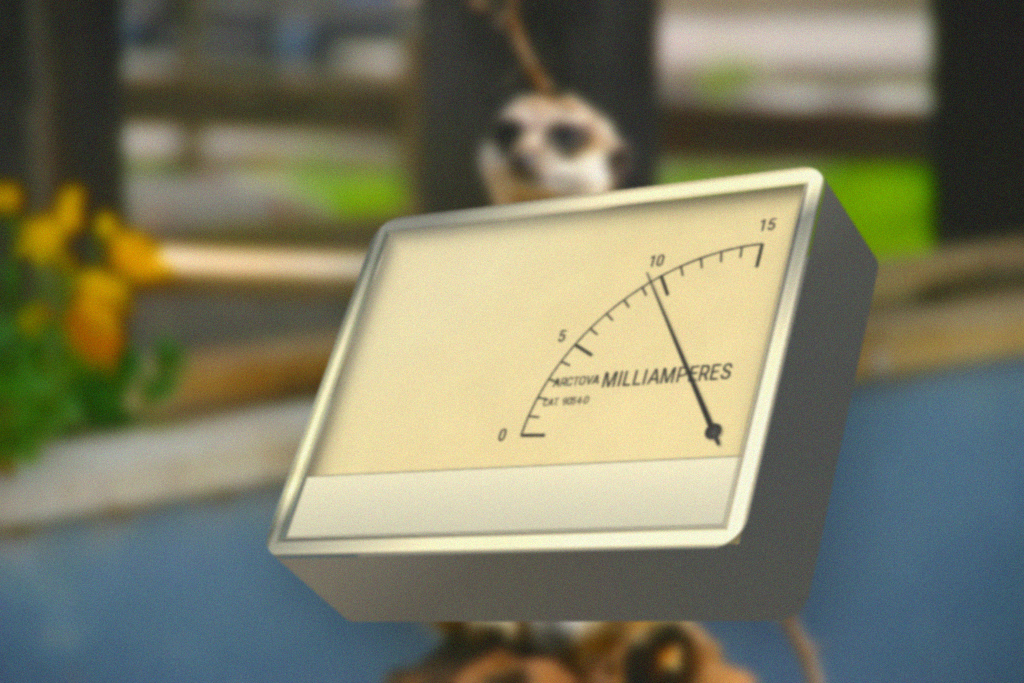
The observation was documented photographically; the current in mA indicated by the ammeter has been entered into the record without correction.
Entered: 9.5 mA
